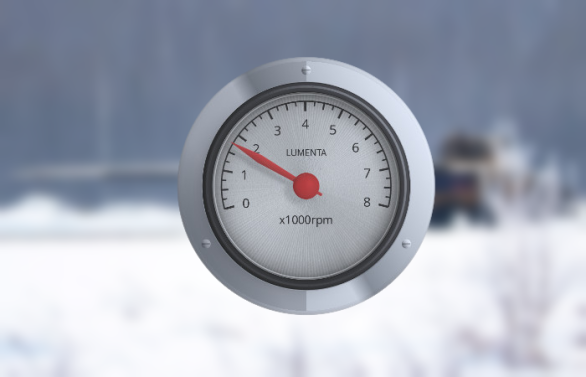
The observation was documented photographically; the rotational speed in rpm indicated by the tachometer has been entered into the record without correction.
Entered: 1750 rpm
